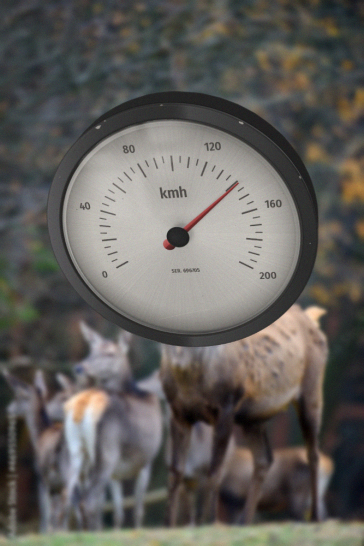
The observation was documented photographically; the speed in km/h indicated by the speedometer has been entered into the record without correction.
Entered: 140 km/h
